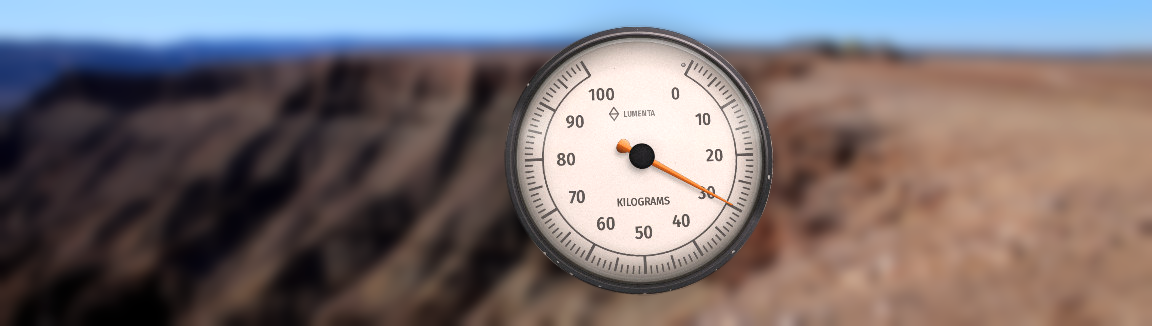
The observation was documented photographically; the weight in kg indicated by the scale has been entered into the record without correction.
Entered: 30 kg
